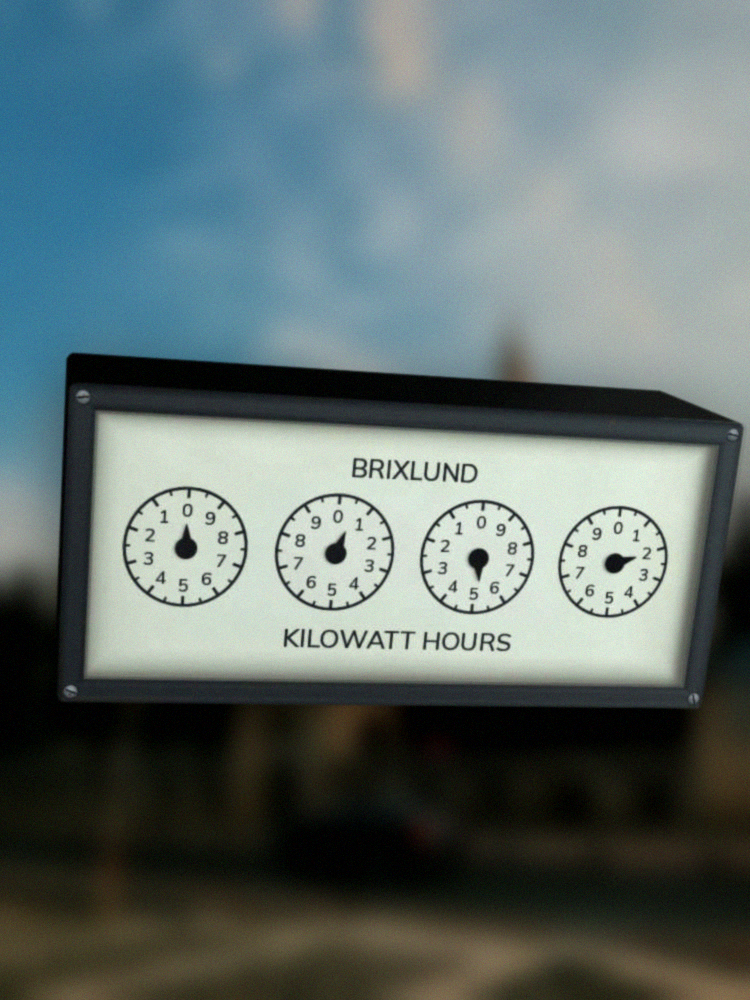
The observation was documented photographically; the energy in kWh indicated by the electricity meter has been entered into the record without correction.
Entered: 52 kWh
